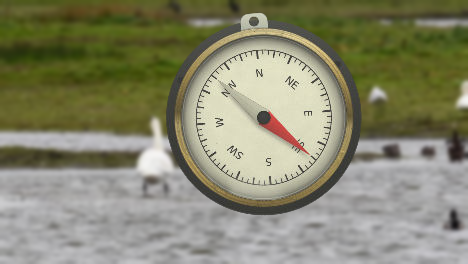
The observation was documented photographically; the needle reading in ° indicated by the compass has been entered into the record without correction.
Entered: 135 °
